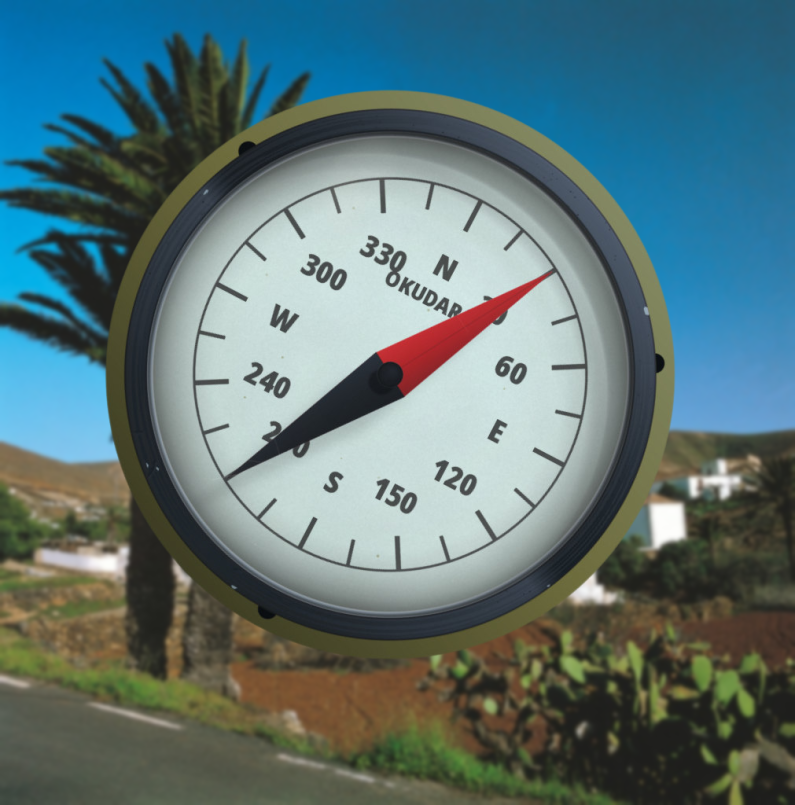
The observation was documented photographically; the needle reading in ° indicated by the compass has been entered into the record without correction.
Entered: 30 °
